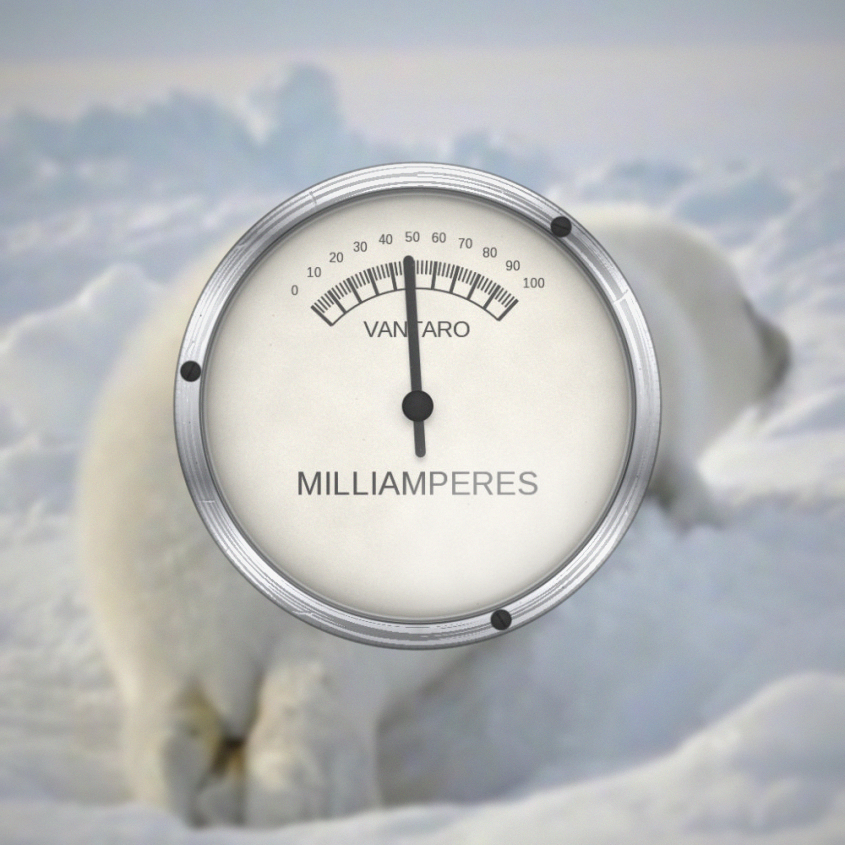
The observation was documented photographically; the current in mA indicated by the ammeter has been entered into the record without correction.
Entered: 48 mA
